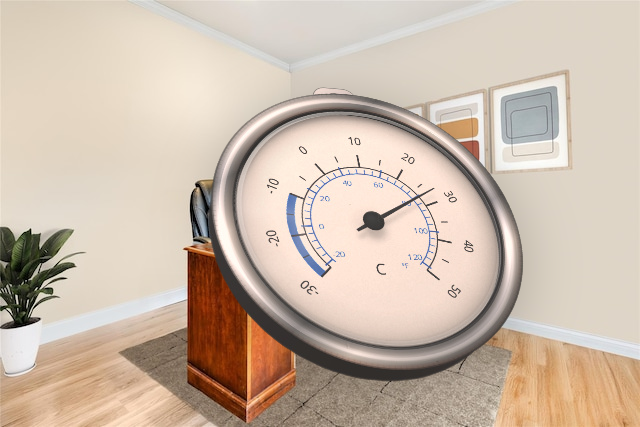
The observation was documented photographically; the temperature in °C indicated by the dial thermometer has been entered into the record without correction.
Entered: 27.5 °C
